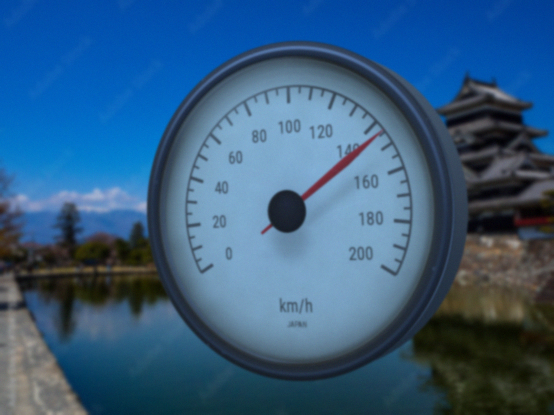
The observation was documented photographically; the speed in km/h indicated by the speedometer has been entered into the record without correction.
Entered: 145 km/h
